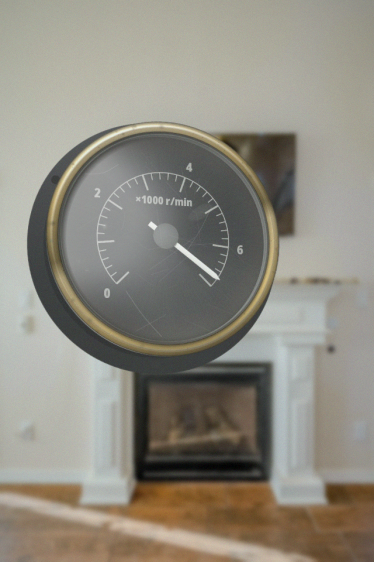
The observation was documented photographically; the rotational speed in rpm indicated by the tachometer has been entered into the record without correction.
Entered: 6800 rpm
